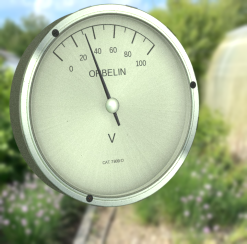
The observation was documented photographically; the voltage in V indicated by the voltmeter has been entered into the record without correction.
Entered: 30 V
